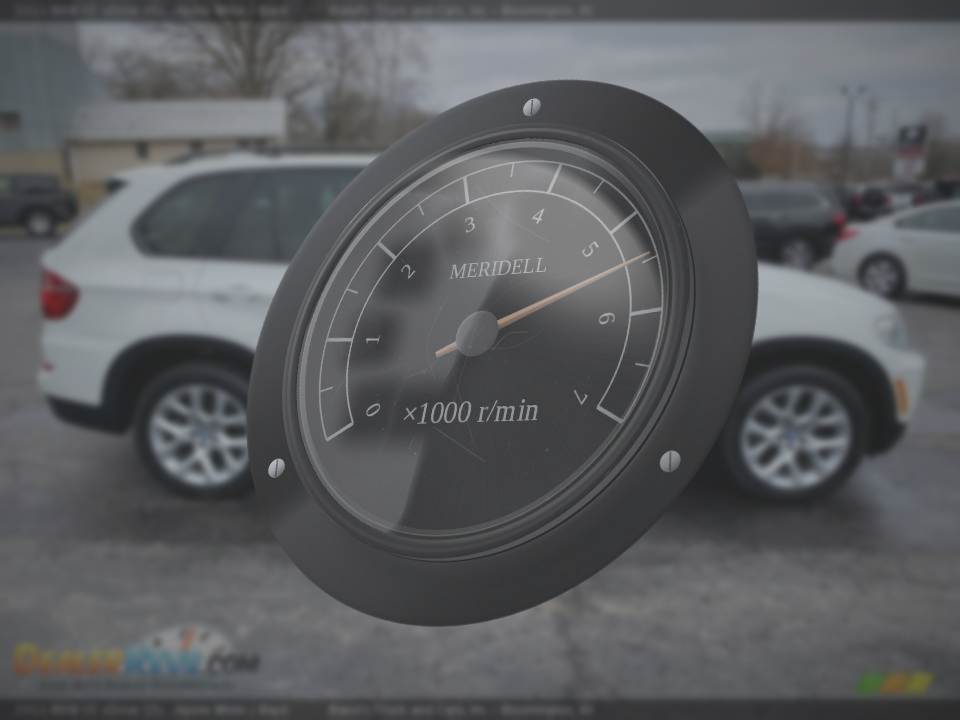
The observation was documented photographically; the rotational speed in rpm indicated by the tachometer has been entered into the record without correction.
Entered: 5500 rpm
